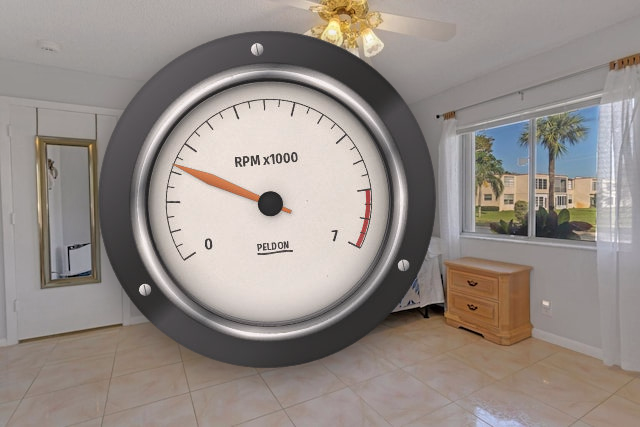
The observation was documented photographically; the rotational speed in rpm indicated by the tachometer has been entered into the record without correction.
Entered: 1625 rpm
